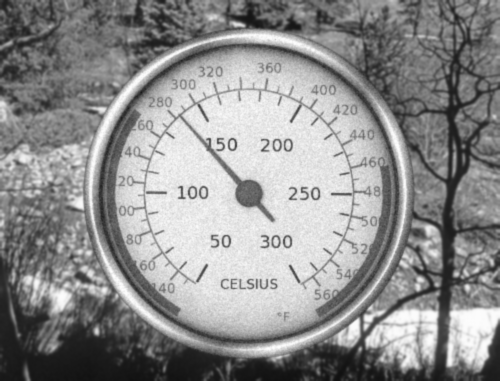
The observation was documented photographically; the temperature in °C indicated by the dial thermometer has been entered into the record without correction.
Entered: 140 °C
